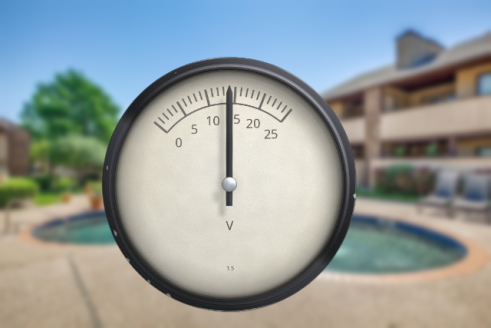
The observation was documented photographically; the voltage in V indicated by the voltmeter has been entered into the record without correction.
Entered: 14 V
